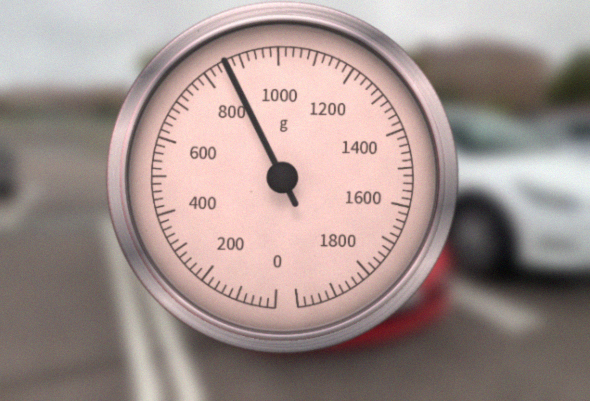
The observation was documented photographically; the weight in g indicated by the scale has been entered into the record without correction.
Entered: 860 g
